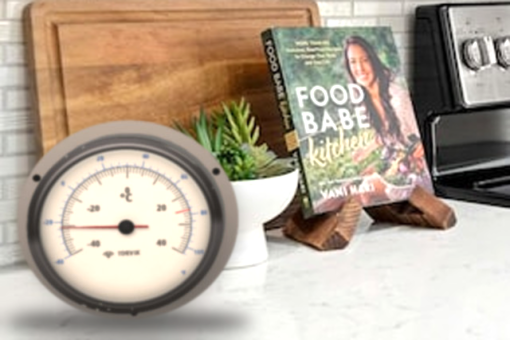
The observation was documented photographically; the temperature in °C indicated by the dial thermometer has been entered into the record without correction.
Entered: -30 °C
